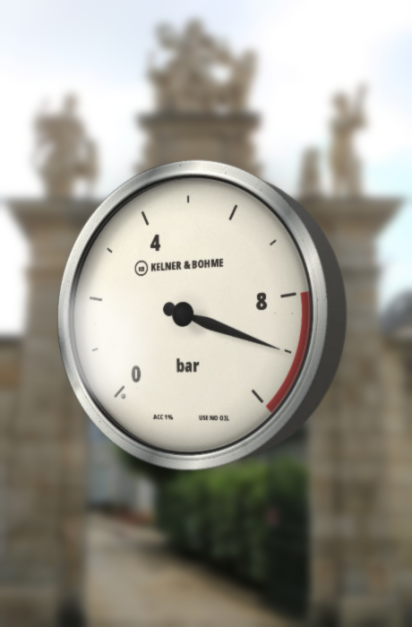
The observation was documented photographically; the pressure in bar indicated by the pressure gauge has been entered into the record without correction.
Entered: 9 bar
